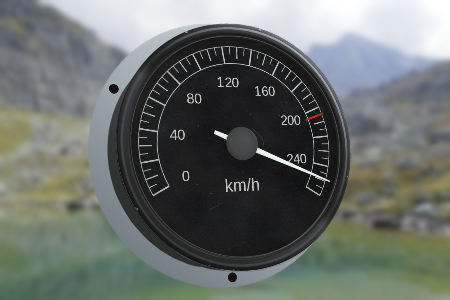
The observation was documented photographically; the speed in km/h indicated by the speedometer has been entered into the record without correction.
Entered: 250 km/h
